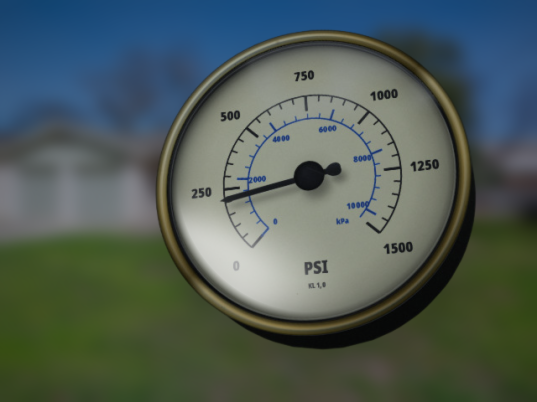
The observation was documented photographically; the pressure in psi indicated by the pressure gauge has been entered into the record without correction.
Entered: 200 psi
